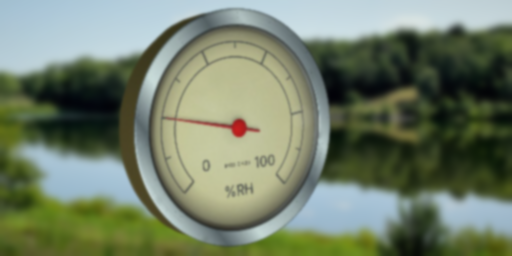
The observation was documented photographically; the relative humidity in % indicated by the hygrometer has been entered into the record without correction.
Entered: 20 %
